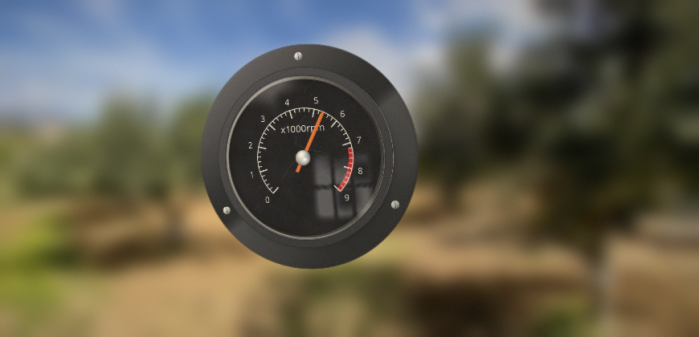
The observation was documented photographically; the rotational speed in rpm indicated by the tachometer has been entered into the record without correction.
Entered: 5400 rpm
